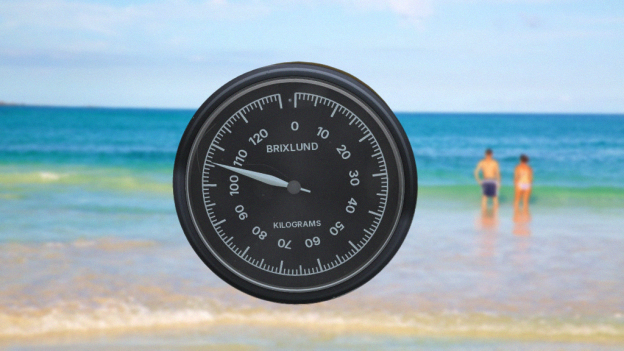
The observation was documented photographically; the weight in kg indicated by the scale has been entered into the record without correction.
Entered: 106 kg
